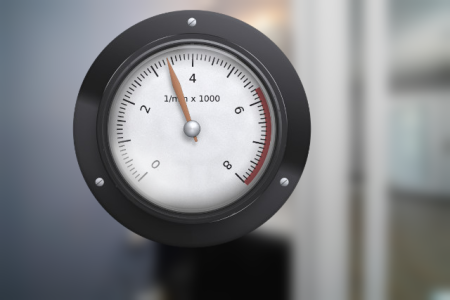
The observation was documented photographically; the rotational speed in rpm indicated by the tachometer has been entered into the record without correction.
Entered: 3400 rpm
